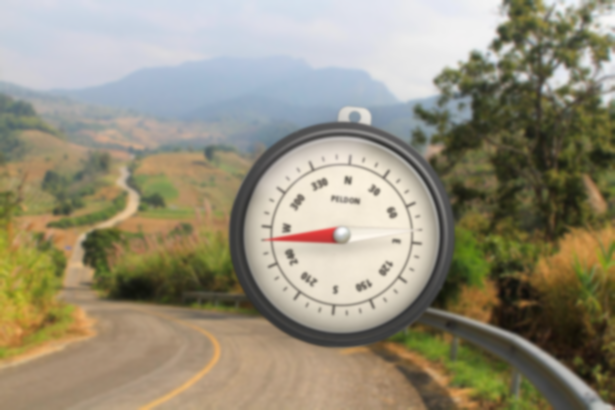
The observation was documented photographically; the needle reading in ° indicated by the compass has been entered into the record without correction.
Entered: 260 °
